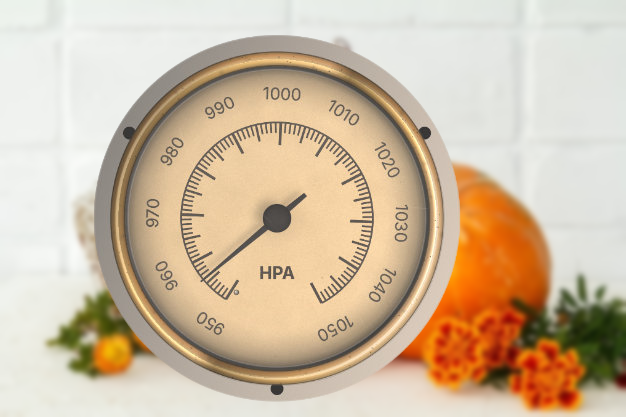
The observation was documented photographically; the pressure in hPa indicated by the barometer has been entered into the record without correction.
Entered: 956 hPa
